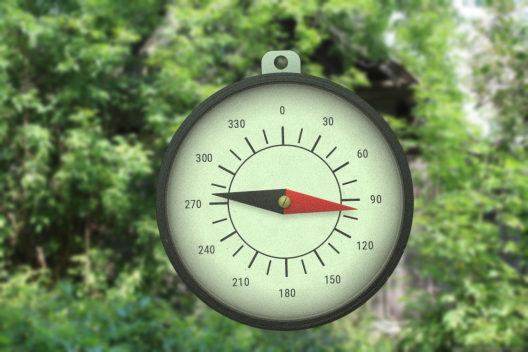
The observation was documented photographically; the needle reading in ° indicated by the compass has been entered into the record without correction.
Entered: 97.5 °
